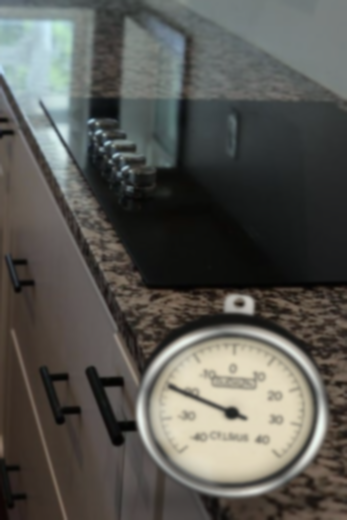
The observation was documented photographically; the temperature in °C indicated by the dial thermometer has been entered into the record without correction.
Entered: -20 °C
